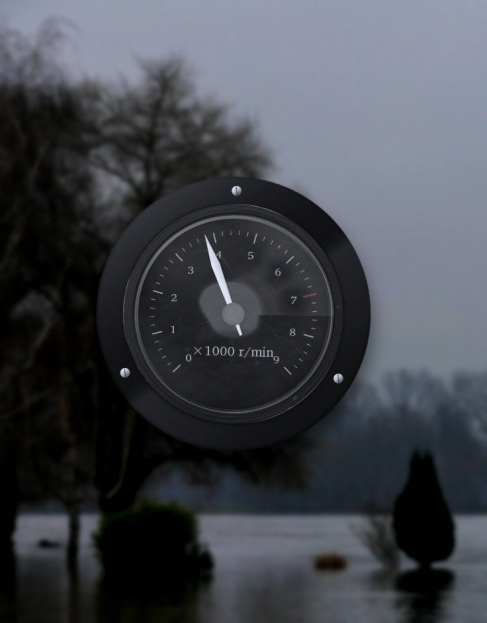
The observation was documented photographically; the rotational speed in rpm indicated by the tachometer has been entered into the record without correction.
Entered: 3800 rpm
